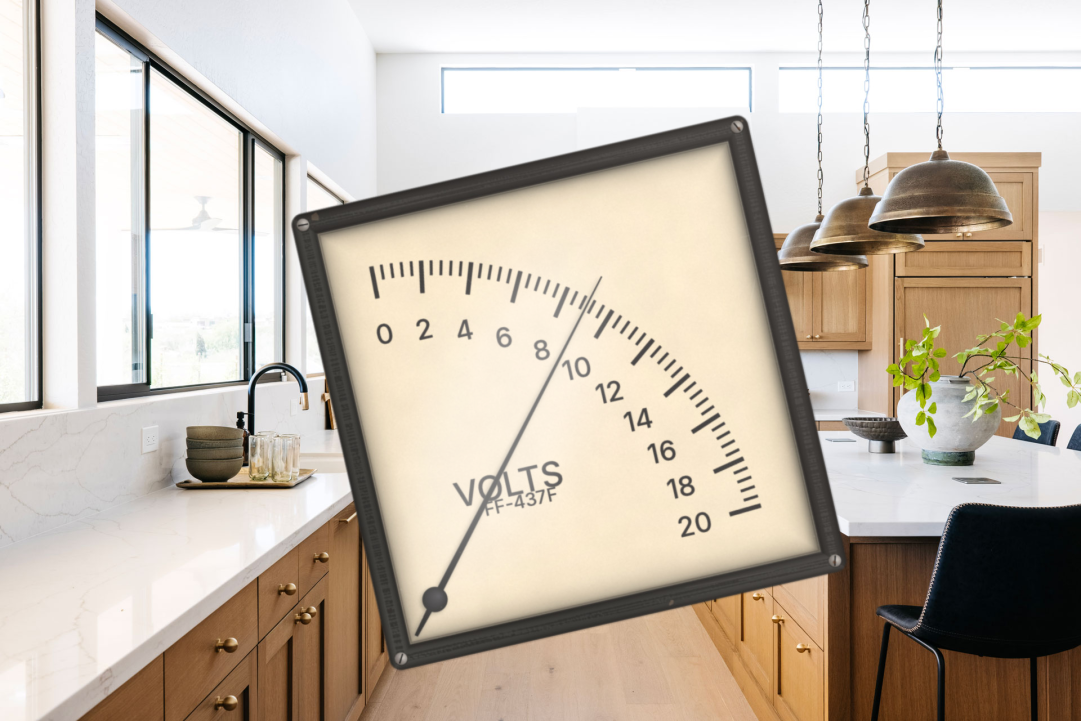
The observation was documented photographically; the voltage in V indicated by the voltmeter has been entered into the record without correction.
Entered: 9 V
